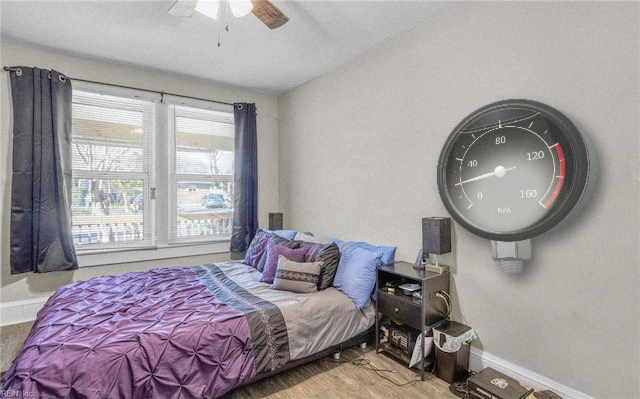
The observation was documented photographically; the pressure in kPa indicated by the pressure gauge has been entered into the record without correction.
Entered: 20 kPa
